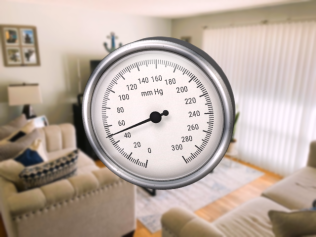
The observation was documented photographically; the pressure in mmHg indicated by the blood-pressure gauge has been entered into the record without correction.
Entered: 50 mmHg
